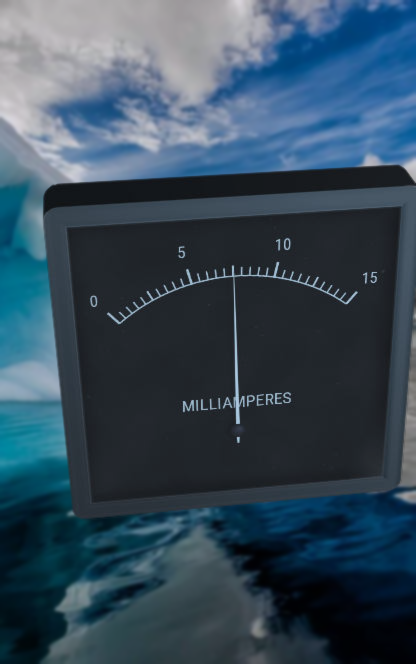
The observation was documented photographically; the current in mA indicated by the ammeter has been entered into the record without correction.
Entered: 7.5 mA
